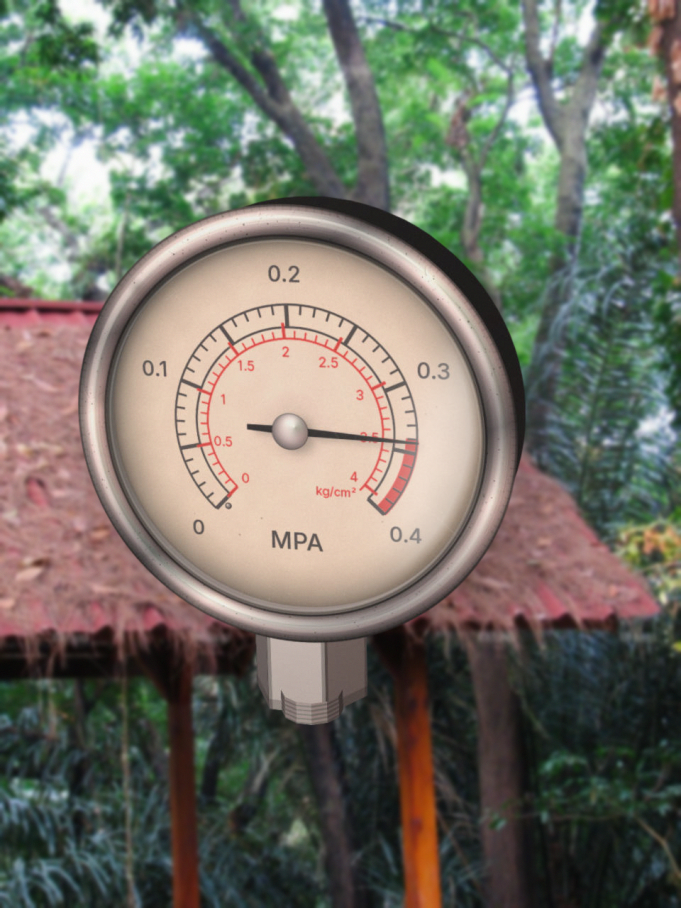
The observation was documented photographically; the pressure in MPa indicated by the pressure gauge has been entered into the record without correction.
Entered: 0.34 MPa
